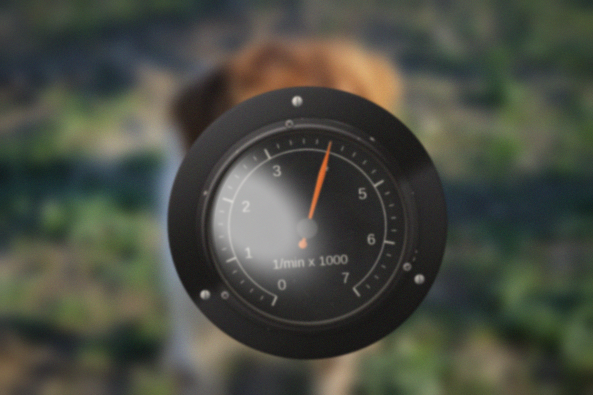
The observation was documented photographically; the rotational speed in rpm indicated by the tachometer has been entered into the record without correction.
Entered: 4000 rpm
